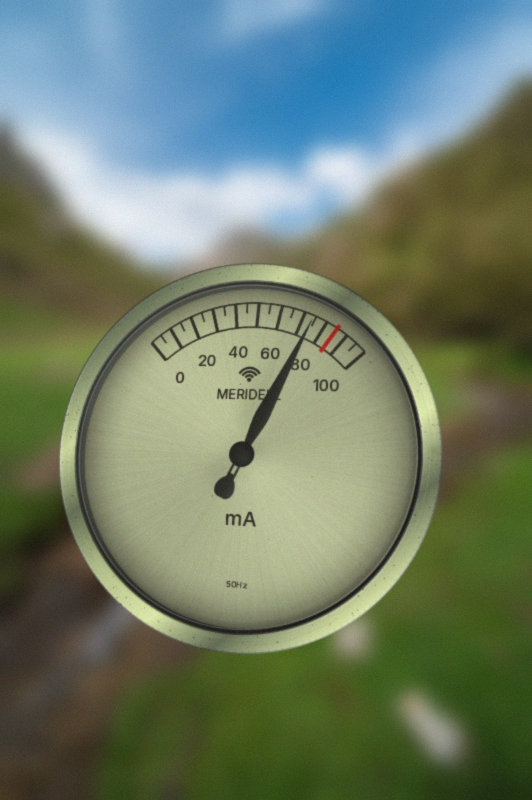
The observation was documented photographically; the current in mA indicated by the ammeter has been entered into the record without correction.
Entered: 75 mA
